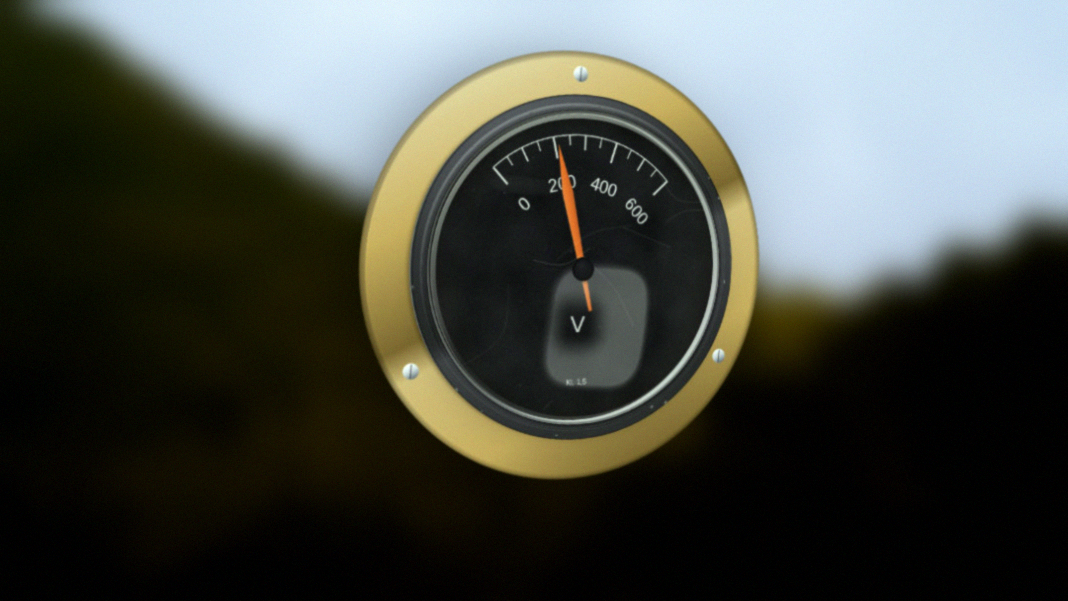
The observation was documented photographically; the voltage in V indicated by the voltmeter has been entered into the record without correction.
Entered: 200 V
